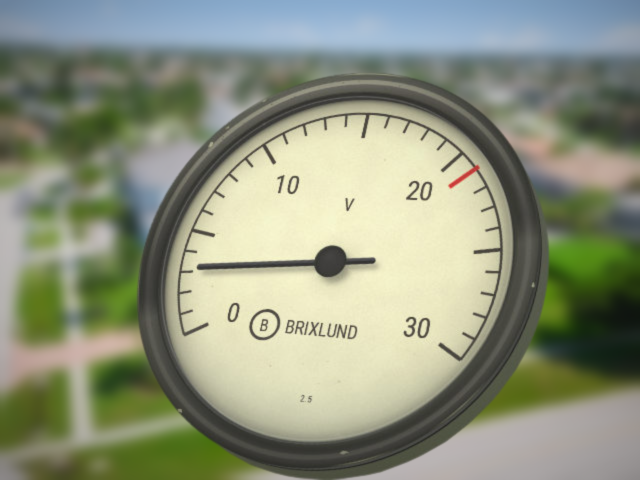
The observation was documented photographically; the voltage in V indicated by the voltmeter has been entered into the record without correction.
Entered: 3 V
